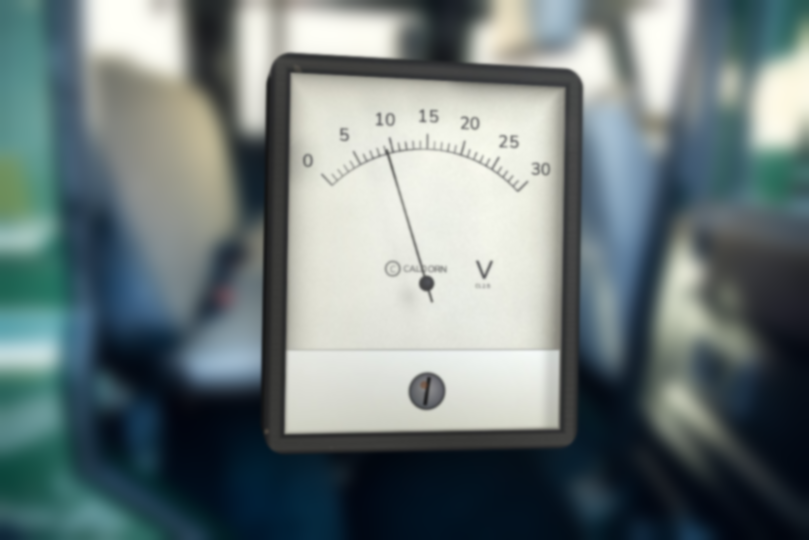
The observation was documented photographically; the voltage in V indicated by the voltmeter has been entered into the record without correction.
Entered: 9 V
